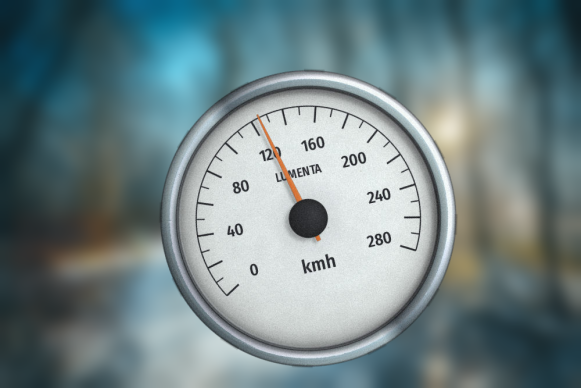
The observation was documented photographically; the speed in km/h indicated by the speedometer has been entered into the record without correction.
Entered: 125 km/h
